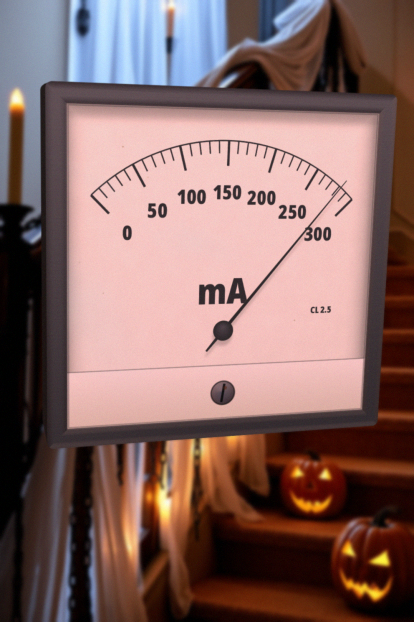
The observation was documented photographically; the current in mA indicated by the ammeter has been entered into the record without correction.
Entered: 280 mA
